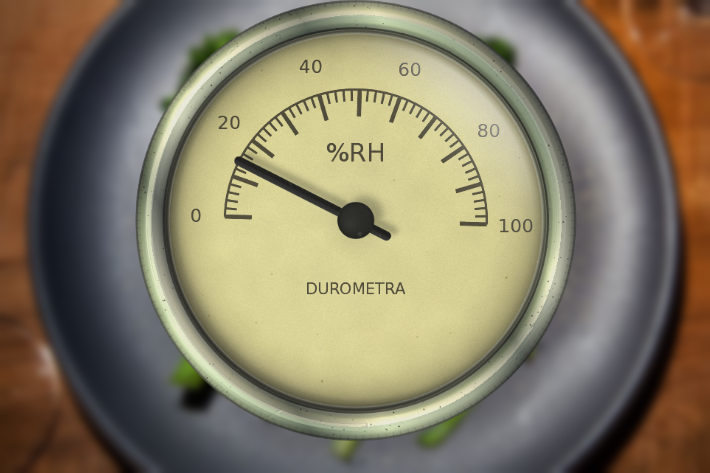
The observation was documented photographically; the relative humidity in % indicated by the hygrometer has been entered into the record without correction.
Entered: 14 %
